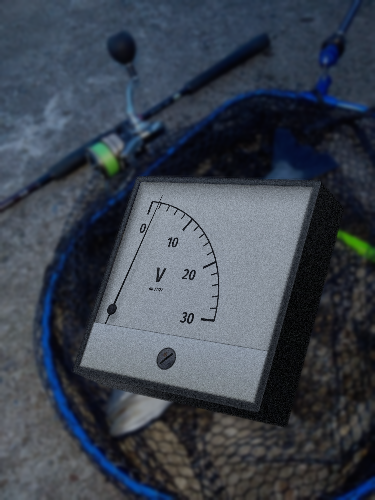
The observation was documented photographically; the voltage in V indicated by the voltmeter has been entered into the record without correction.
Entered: 2 V
